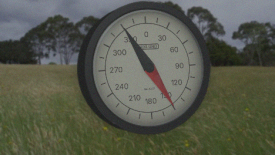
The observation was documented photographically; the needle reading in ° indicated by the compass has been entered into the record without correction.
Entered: 150 °
